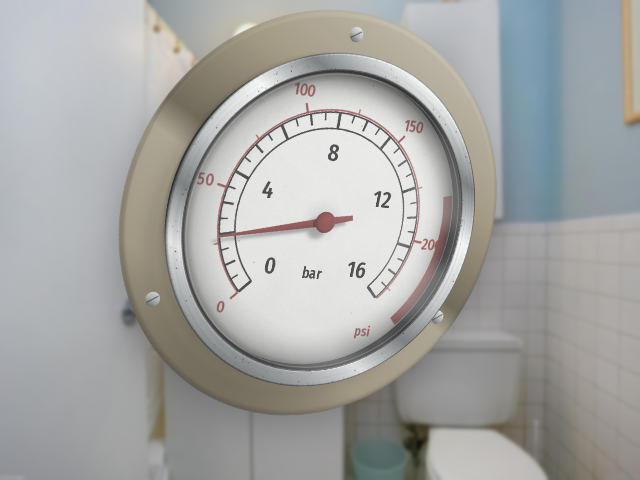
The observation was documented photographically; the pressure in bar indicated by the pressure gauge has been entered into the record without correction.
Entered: 2 bar
